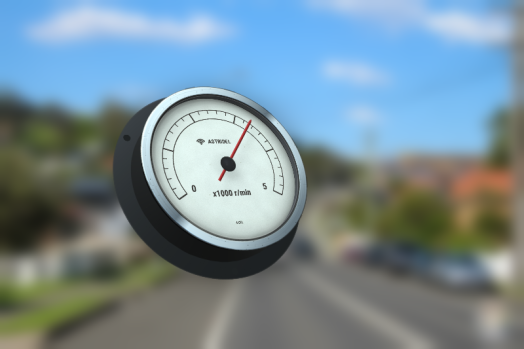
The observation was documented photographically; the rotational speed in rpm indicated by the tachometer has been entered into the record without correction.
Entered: 3300 rpm
